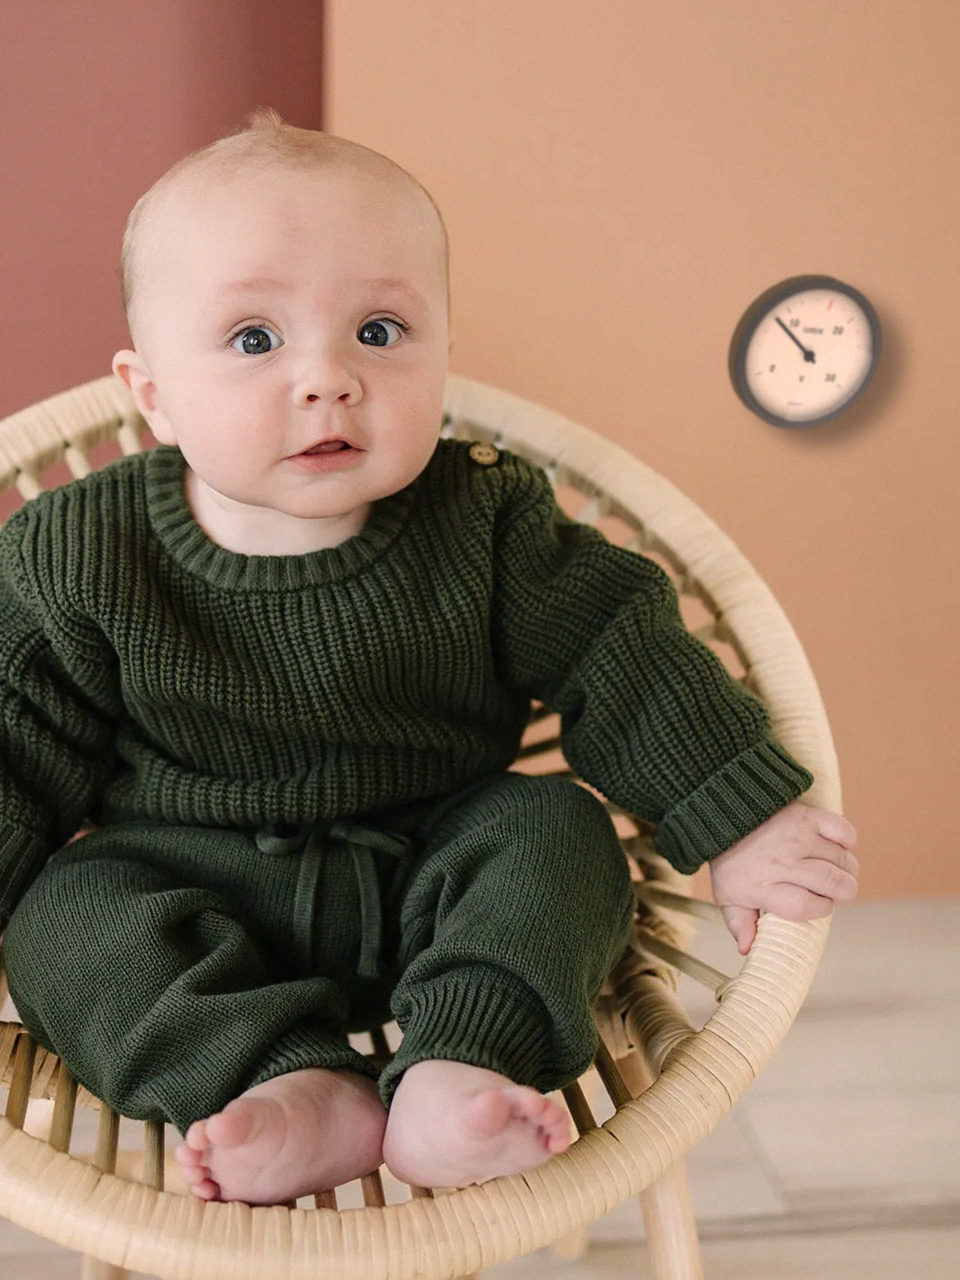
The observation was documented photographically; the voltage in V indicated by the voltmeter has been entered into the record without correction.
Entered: 8 V
